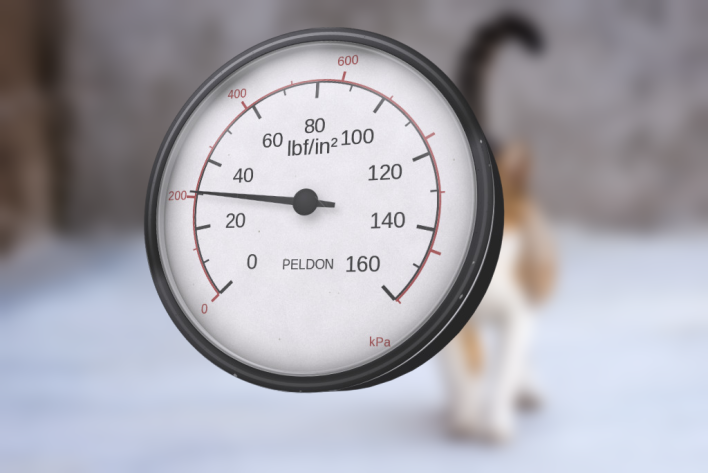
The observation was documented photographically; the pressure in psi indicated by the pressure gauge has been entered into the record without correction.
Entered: 30 psi
